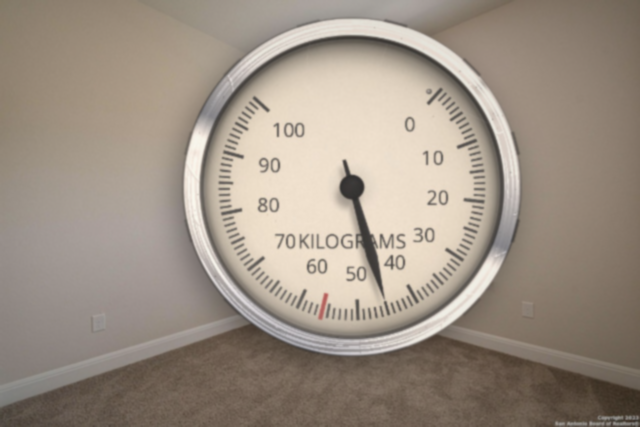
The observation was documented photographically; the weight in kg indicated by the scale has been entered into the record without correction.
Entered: 45 kg
